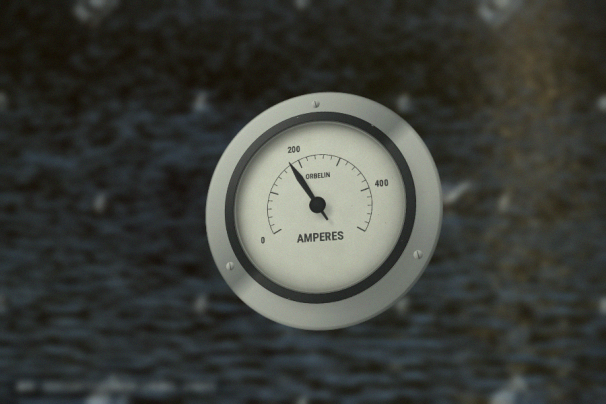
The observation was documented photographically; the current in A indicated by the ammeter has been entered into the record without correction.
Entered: 180 A
